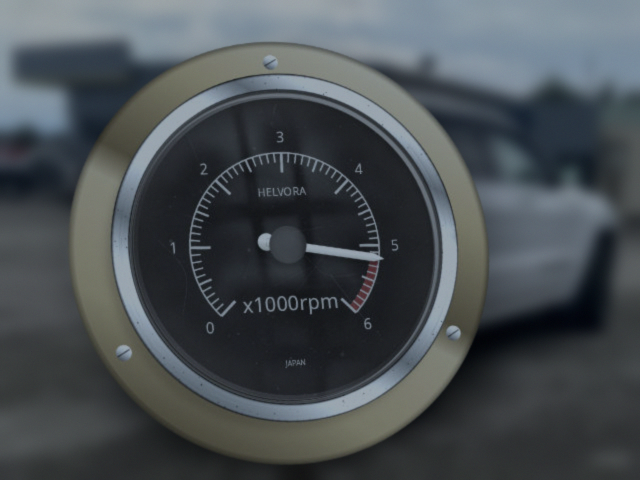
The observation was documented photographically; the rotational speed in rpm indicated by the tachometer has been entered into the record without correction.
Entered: 5200 rpm
